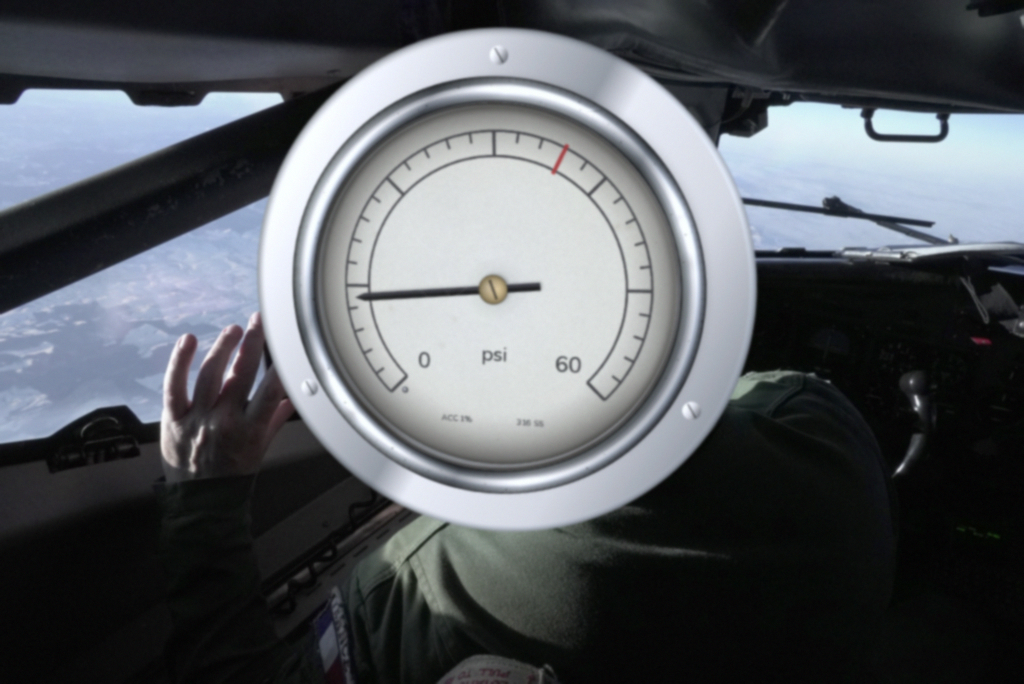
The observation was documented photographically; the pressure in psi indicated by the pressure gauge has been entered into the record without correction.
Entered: 9 psi
